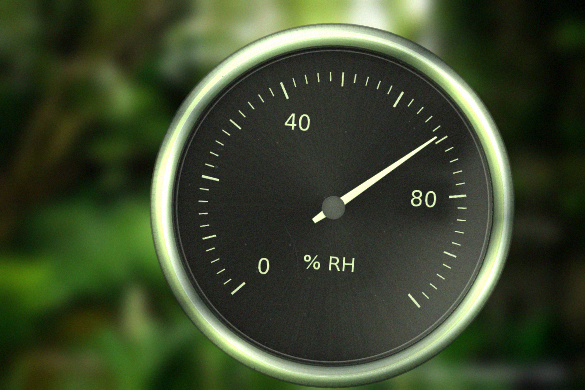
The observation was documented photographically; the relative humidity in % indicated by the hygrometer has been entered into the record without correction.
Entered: 69 %
